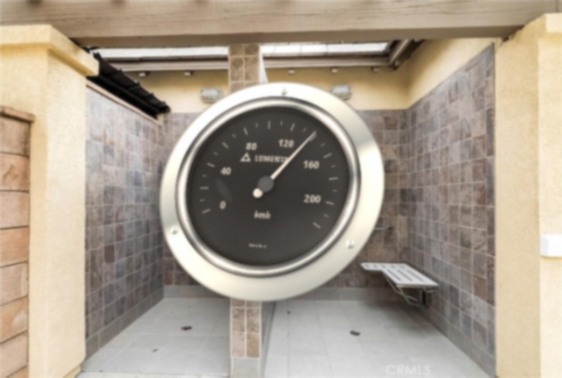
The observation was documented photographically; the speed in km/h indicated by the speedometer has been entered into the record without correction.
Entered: 140 km/h
